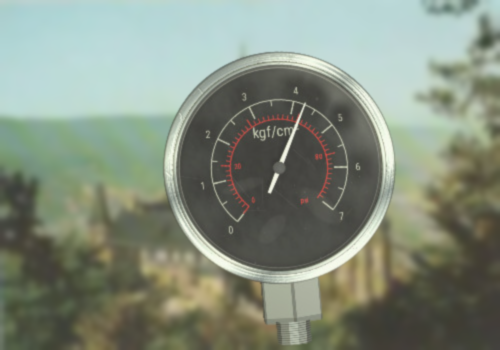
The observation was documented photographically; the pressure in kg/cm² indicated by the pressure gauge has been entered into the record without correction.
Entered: 4.25 kg/cm²
